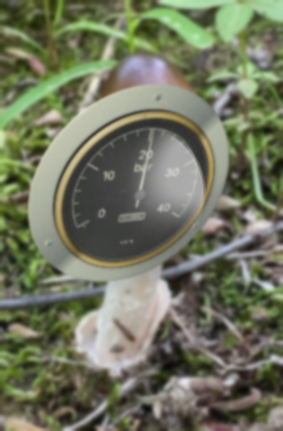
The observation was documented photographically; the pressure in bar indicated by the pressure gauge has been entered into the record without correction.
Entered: 20 bar
